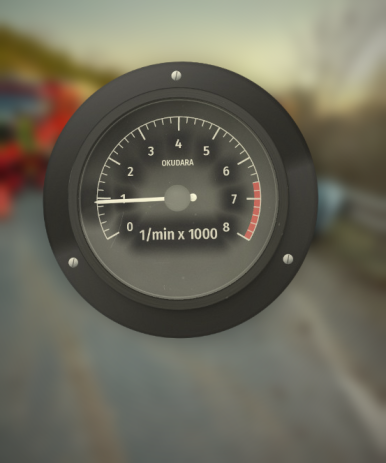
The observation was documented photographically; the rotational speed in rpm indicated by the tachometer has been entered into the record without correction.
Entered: 900 rpm
